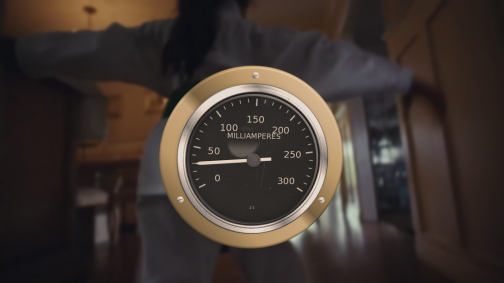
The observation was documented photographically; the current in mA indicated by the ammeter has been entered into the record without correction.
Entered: 30 mA
